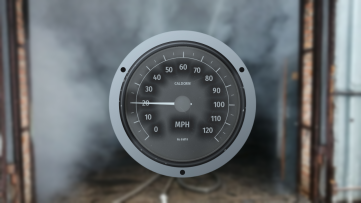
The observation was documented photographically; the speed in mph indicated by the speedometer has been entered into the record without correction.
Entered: 20 mph
